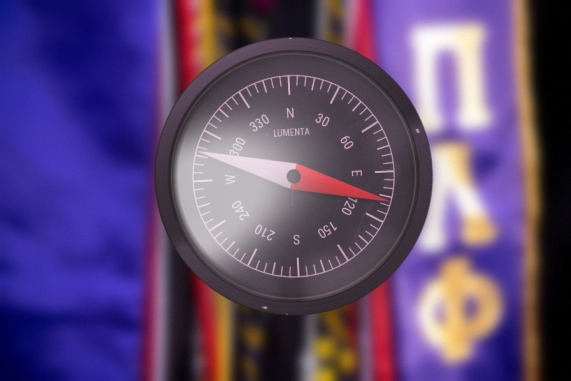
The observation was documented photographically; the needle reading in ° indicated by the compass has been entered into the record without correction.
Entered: 107.5 °
